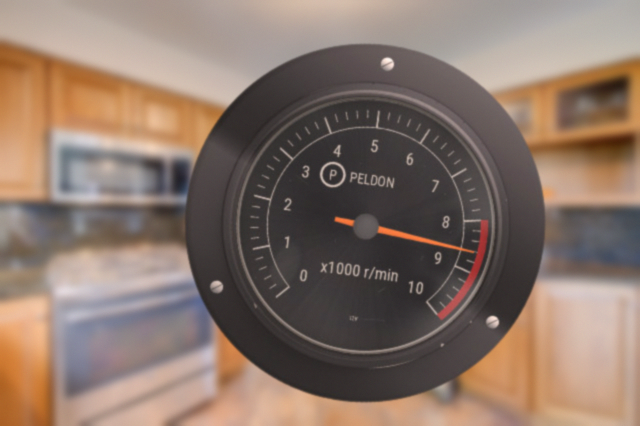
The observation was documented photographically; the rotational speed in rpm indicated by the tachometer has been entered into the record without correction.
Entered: 8600 rpm
